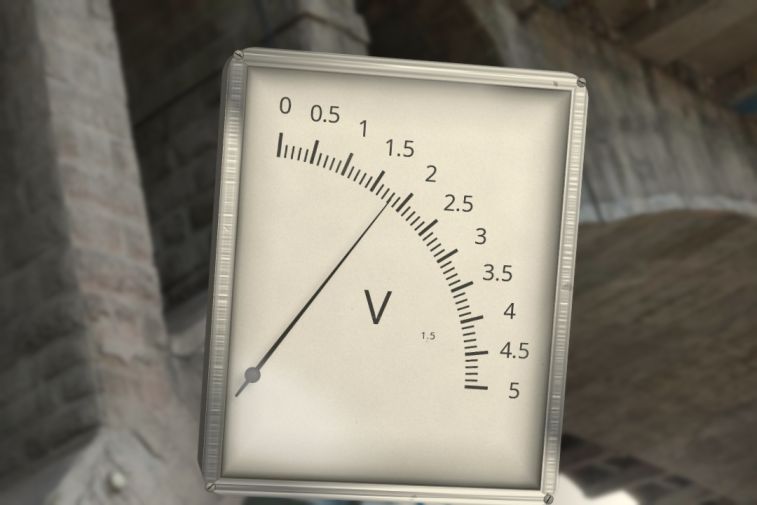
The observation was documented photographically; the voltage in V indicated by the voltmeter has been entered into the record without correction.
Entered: 1.8 V
